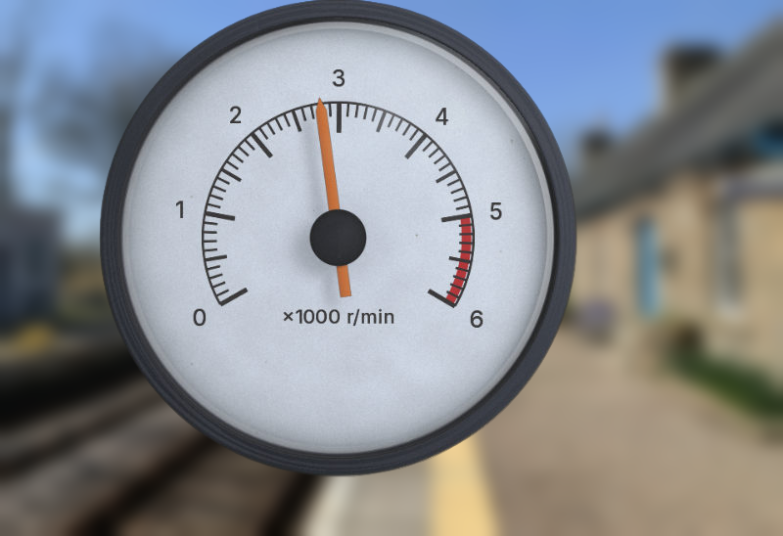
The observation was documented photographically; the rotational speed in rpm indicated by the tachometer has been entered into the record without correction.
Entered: 2800 rpm
